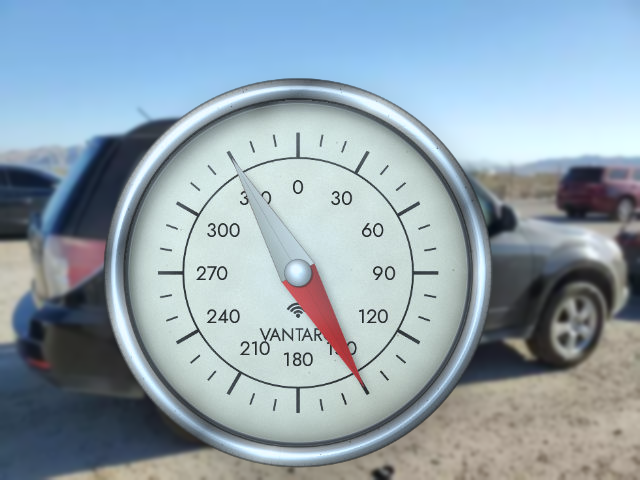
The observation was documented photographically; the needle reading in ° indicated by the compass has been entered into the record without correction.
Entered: 150 °
